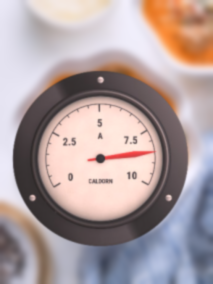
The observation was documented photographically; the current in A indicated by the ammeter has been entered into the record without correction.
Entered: 8.5 A
